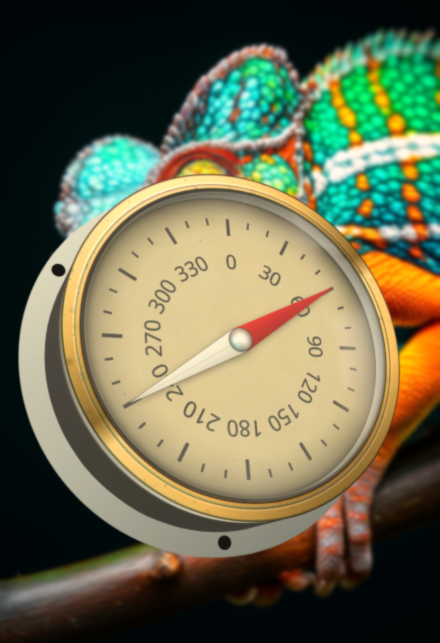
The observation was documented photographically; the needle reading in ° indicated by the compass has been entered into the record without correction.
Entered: 60 °
